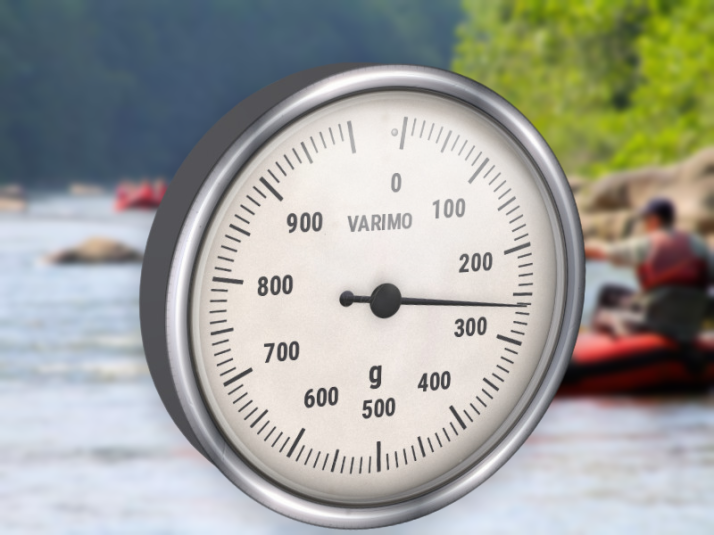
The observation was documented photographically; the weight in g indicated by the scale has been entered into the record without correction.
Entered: 260 g
